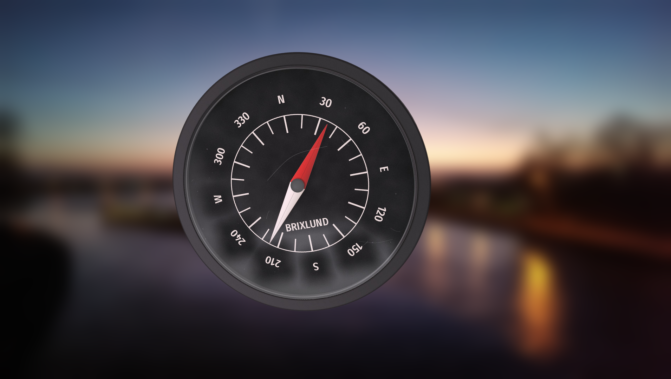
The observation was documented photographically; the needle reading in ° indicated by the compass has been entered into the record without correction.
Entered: 37.5 °
